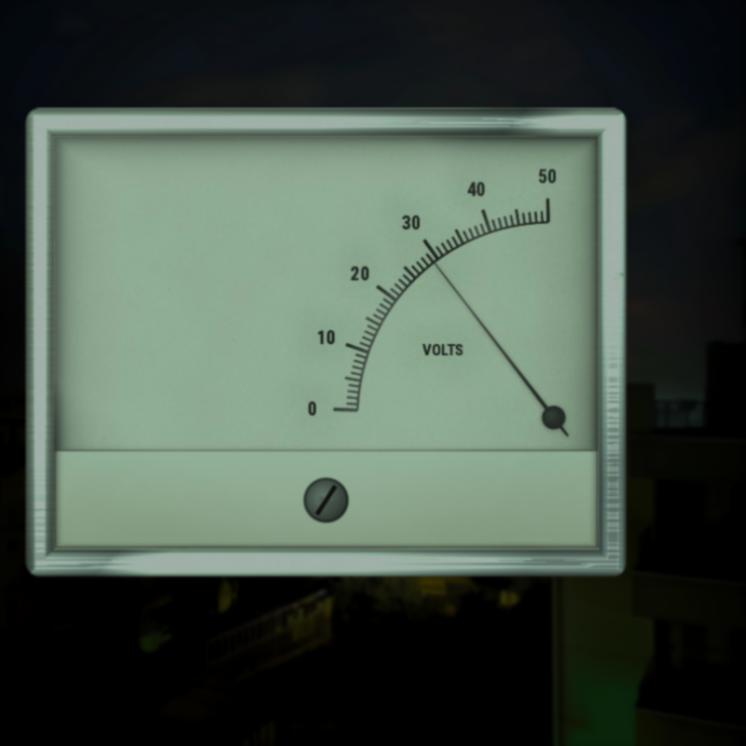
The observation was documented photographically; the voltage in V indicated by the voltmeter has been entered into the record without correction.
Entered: 29 V
